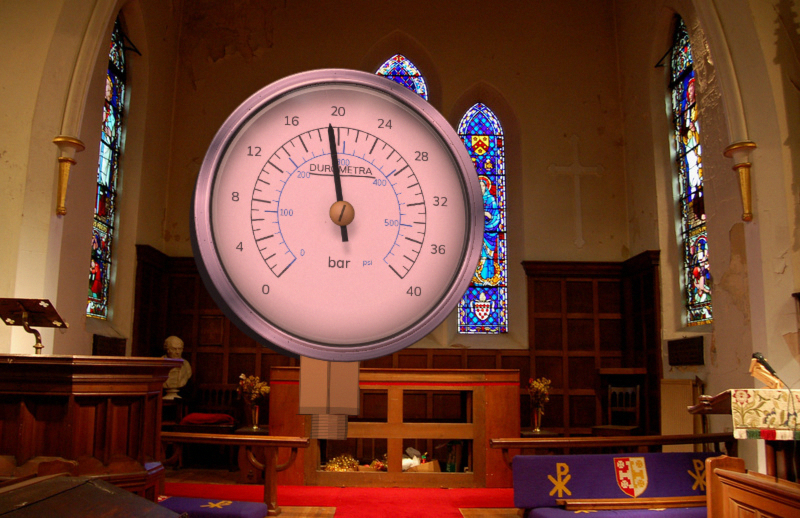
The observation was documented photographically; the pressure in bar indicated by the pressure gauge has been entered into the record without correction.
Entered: 19 bar
